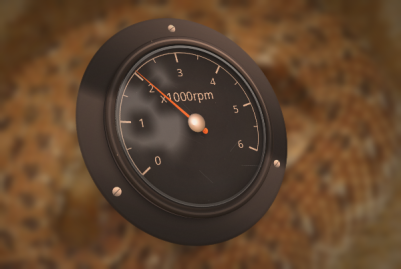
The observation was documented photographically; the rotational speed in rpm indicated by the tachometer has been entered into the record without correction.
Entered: 2000 rpm
